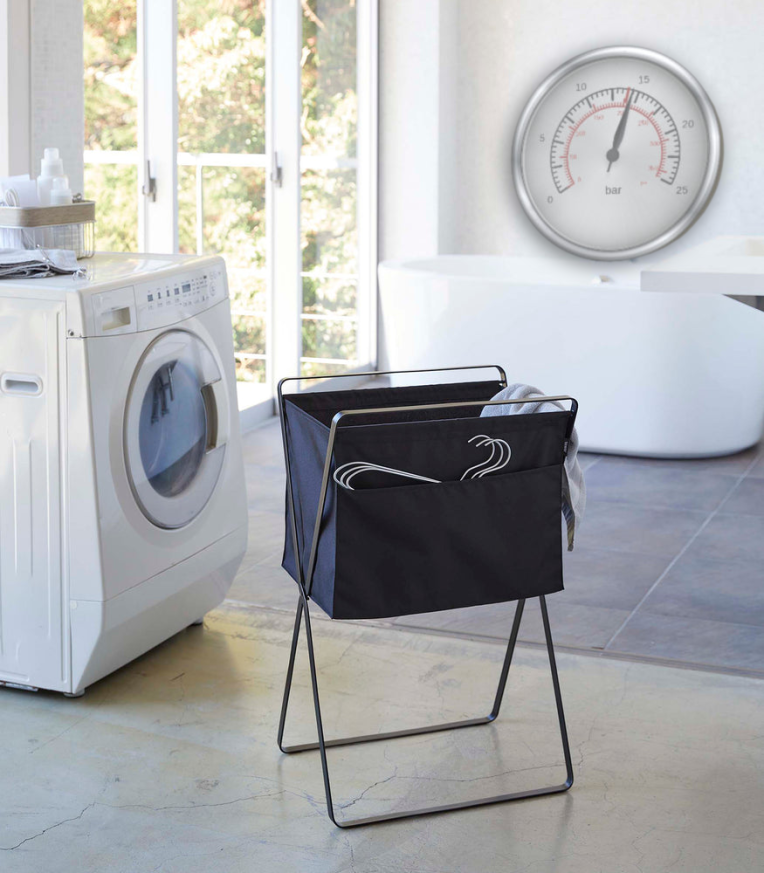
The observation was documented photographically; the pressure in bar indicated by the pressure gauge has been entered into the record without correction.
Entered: 14.5 bar
